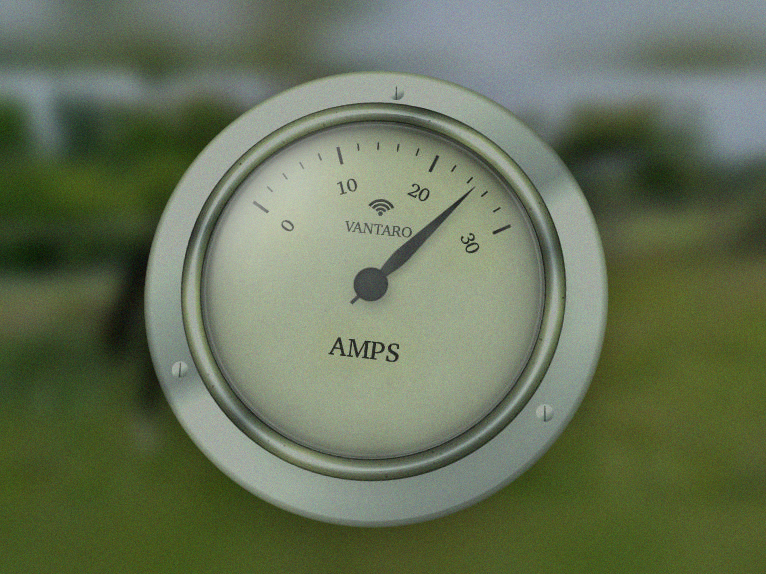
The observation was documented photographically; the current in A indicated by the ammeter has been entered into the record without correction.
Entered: 25 A
